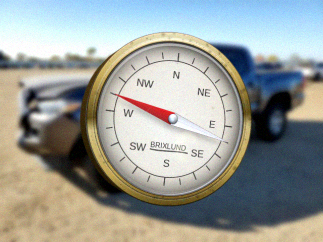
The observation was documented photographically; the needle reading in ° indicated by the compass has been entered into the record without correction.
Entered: 285 °
